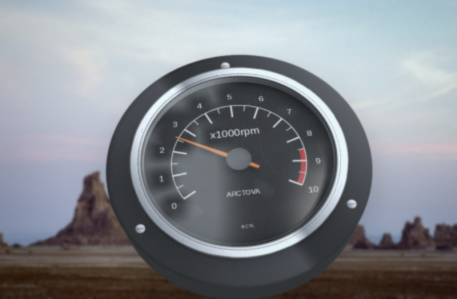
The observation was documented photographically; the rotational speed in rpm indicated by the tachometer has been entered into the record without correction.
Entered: 2500 rpm
